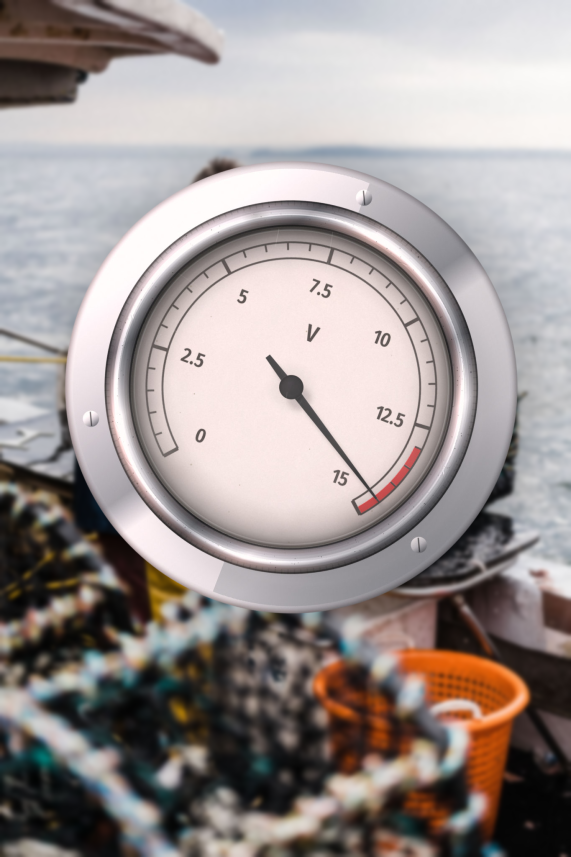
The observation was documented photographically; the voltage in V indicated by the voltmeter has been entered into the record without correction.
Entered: 14.5 V
